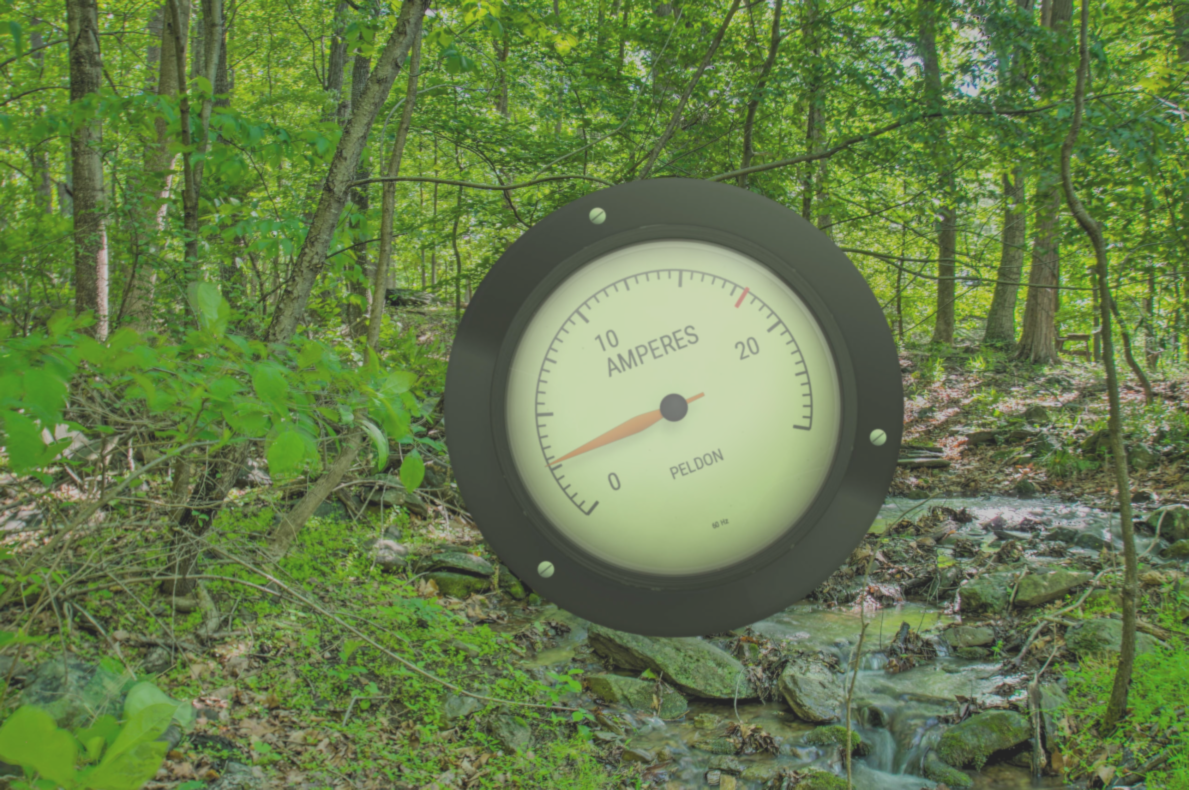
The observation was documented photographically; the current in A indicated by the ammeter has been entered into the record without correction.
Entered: 2.75 A
